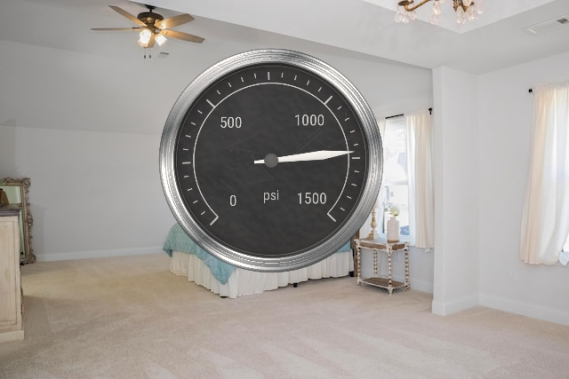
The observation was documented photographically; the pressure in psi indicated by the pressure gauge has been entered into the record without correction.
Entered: 1225 psi
